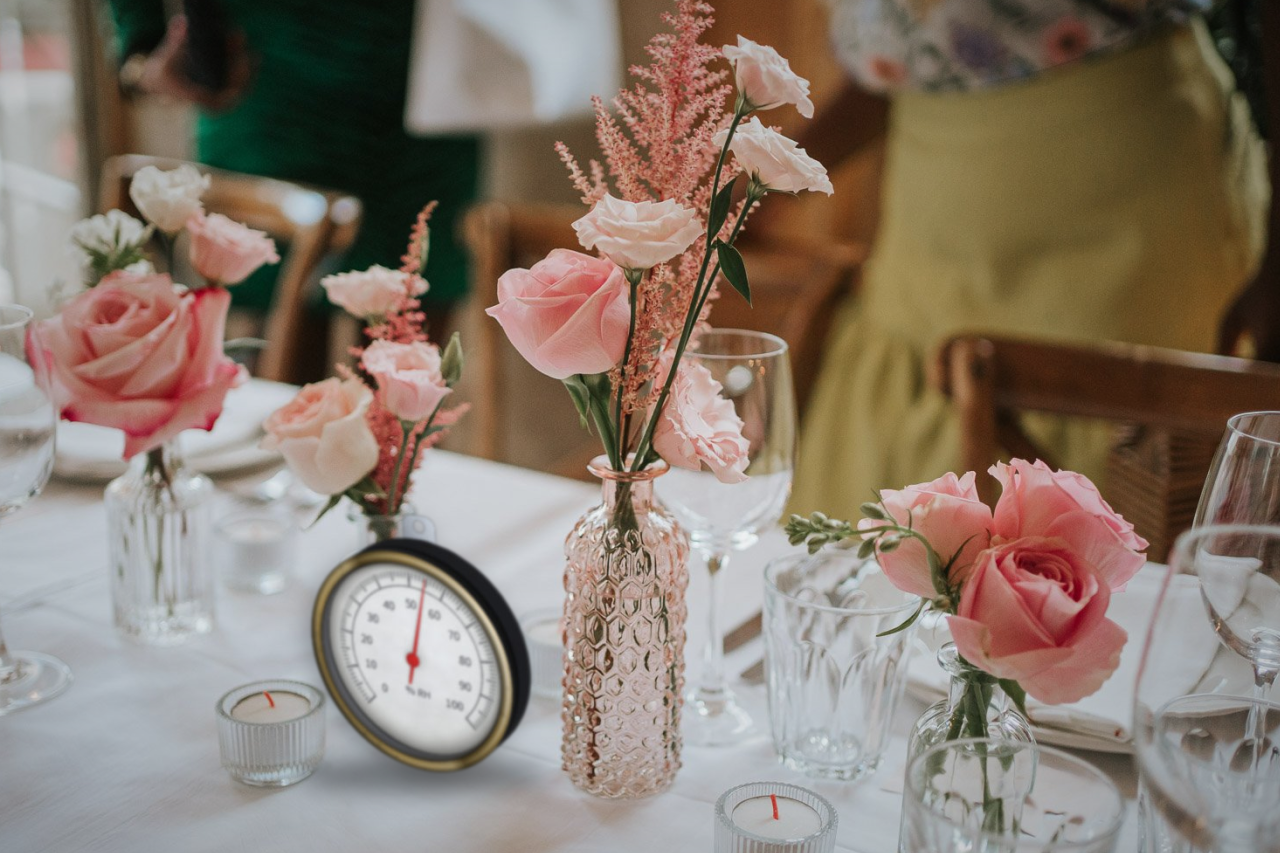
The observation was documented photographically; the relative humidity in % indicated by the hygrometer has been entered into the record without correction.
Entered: 55 %
